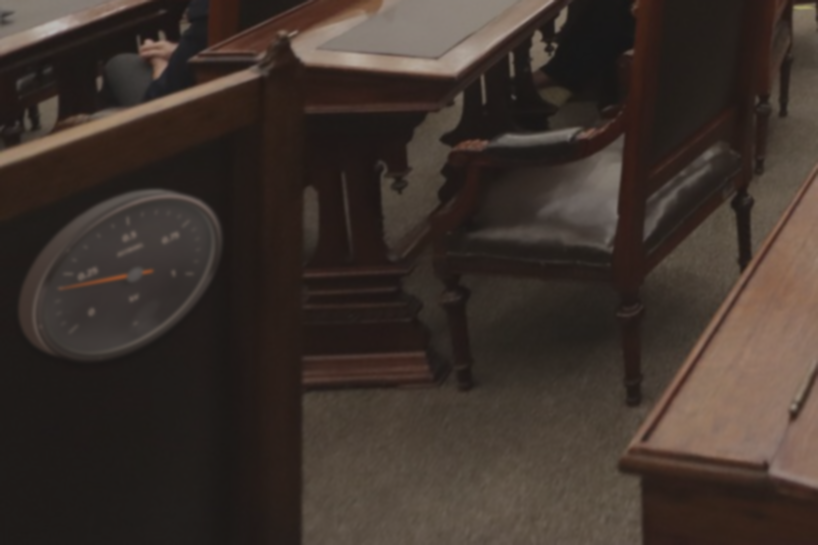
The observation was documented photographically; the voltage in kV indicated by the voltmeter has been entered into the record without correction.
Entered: 0.2 kV
